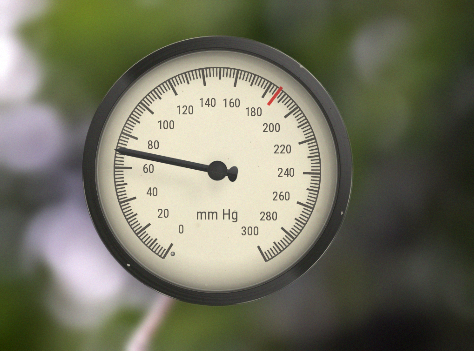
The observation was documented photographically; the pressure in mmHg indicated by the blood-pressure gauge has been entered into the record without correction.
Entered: 70 mmHg
